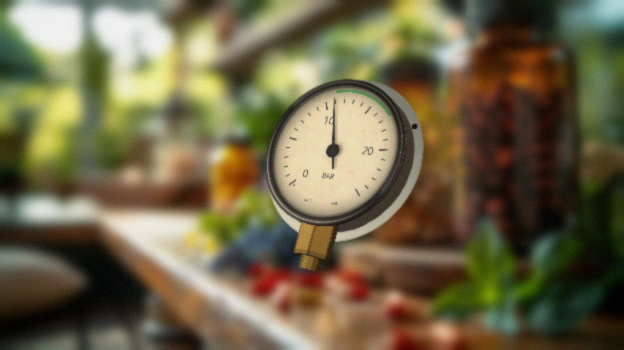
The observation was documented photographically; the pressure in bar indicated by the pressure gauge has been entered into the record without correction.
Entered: 11 bar
